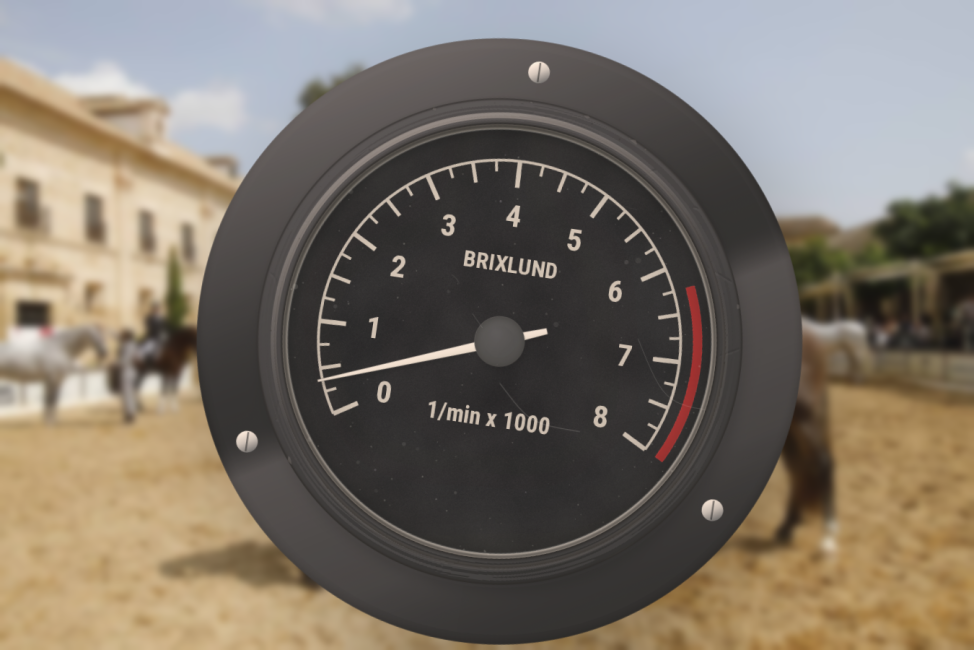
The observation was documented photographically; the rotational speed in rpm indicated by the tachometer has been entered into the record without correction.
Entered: 375 rpm
